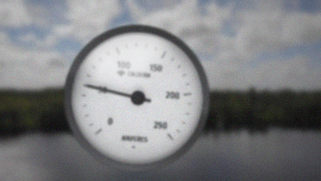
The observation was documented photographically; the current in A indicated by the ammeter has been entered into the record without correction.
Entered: 50 A
